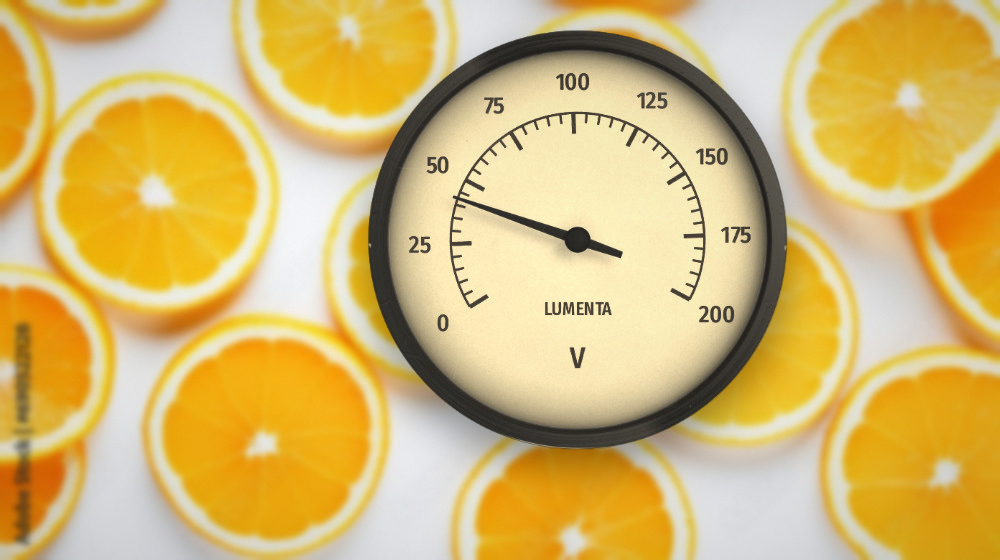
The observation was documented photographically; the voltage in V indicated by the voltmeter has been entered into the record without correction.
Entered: 42.5 V
